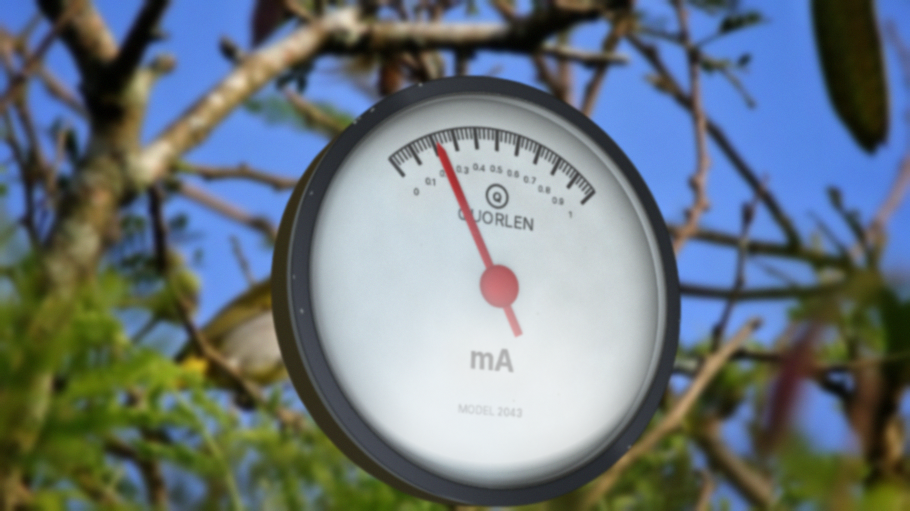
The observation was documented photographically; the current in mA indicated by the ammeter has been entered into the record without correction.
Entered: 0.2 mA
